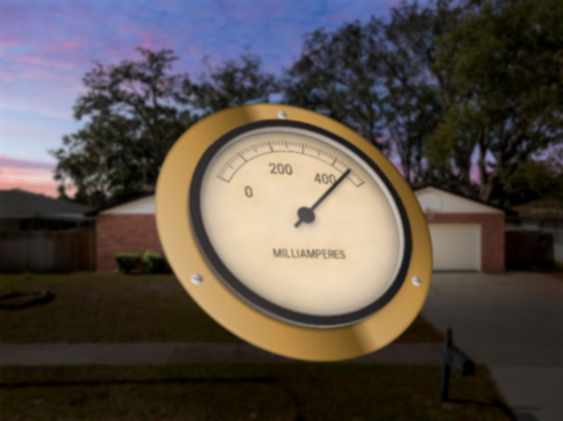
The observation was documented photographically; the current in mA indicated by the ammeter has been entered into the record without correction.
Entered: 450 mA
